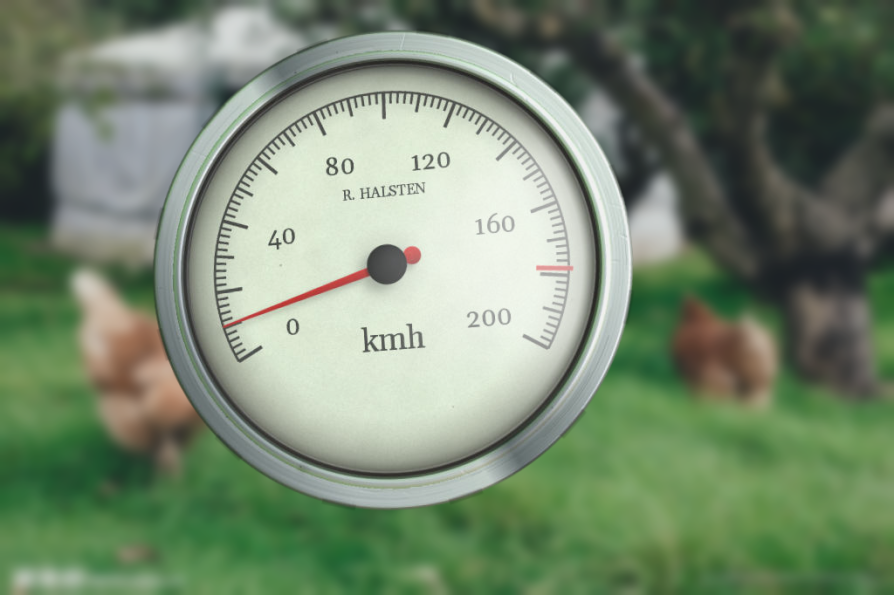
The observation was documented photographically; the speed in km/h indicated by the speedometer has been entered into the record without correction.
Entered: 10 km/h
